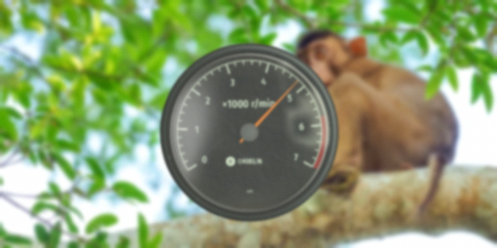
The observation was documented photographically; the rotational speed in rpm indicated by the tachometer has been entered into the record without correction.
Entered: 4800 rpm
